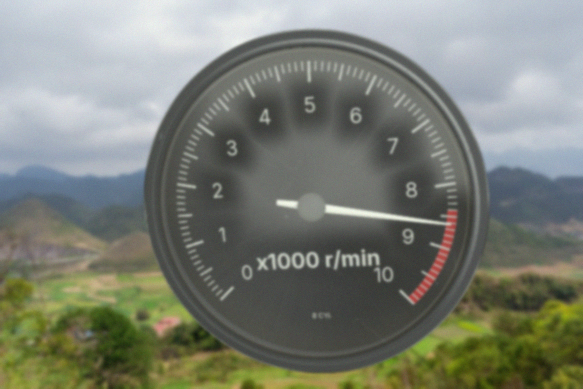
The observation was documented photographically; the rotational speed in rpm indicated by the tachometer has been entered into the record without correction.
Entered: 8600 rpm
